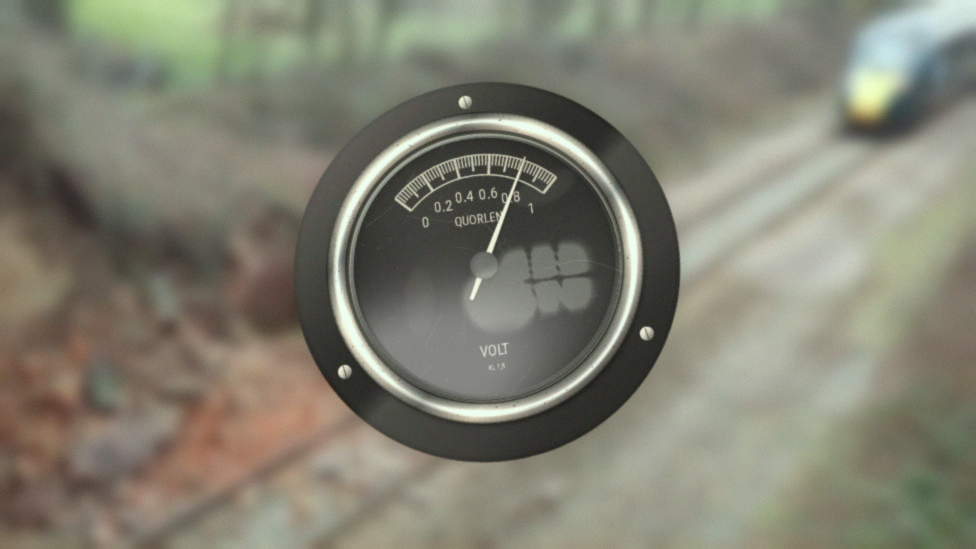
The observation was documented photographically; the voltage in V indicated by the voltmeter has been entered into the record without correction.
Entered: 0.8 V
